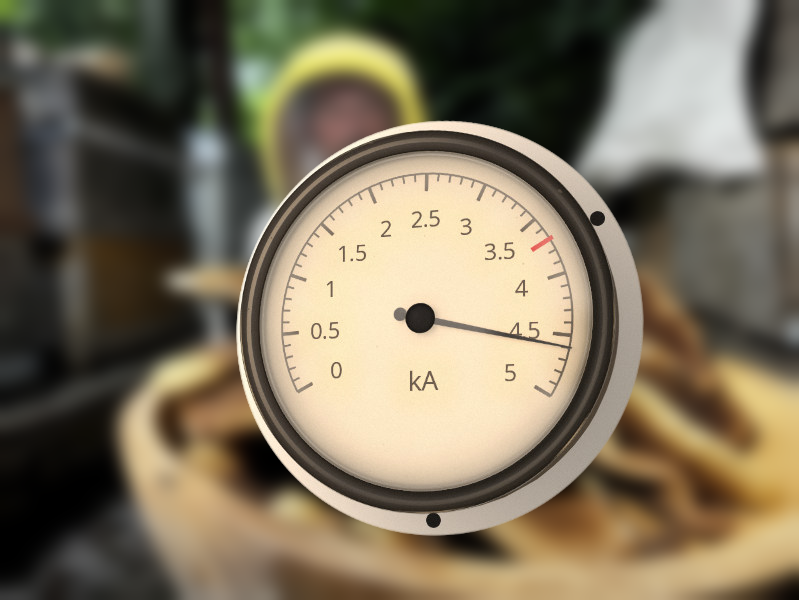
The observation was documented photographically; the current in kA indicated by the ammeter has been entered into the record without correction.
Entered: 4.6 kA
